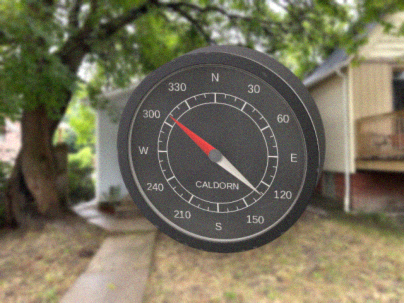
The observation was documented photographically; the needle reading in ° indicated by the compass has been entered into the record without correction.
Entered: 310 °
